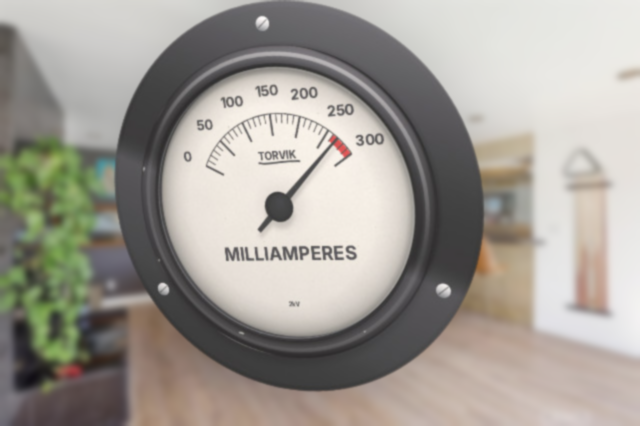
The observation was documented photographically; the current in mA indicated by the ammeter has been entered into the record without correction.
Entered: 270 mA
